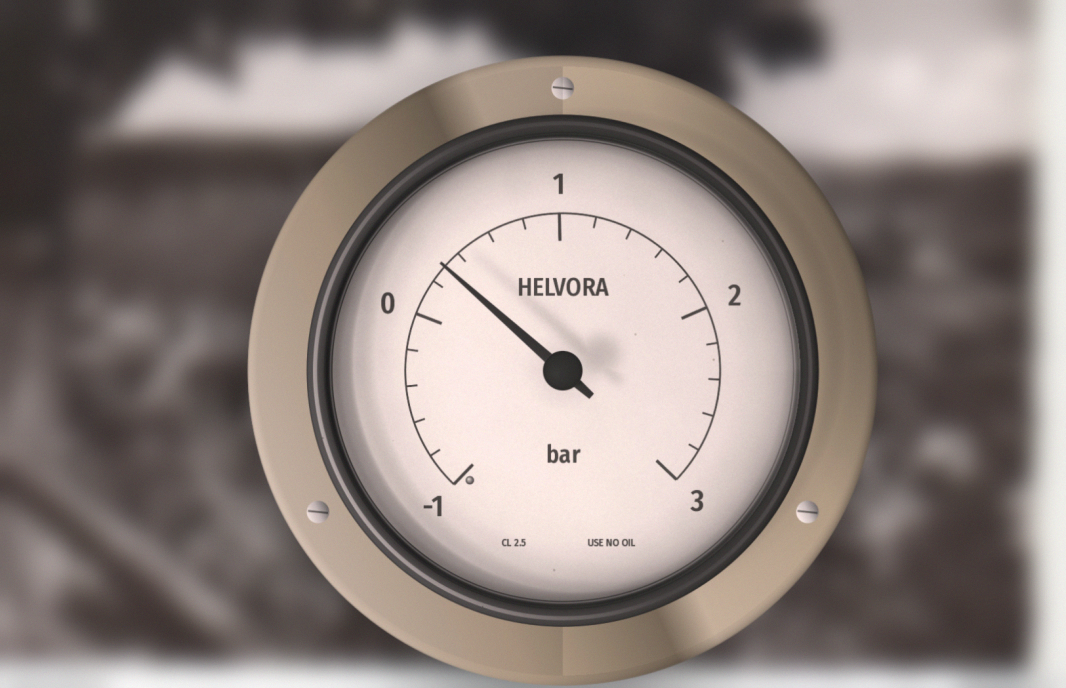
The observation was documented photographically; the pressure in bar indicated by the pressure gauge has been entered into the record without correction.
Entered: 0.3 bar
